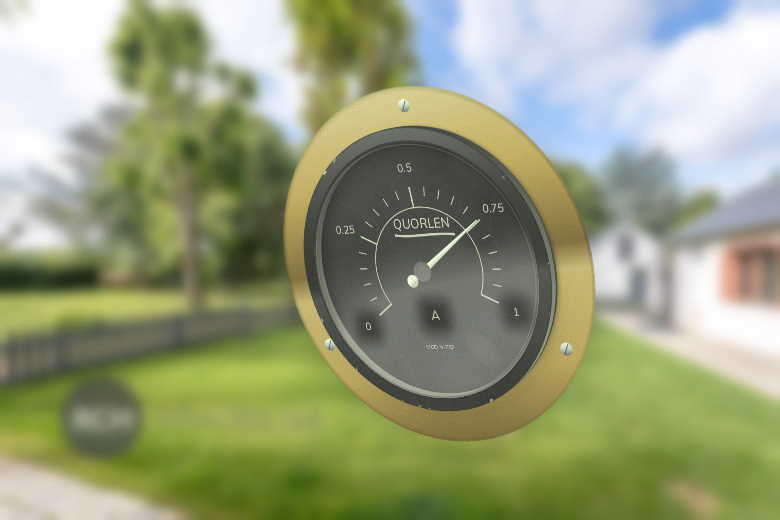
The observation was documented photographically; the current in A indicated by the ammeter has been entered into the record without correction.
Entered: 0.75 A
